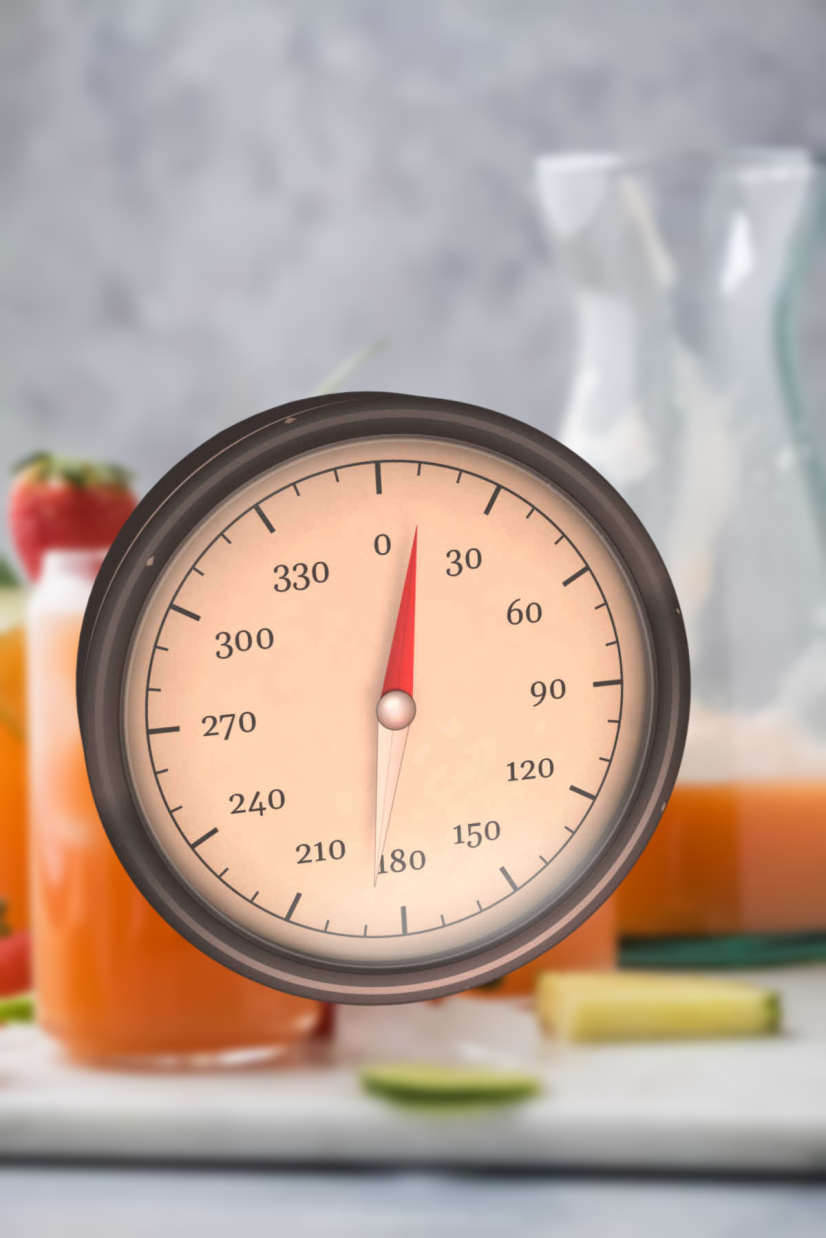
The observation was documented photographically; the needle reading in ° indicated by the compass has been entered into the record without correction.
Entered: 10 °
